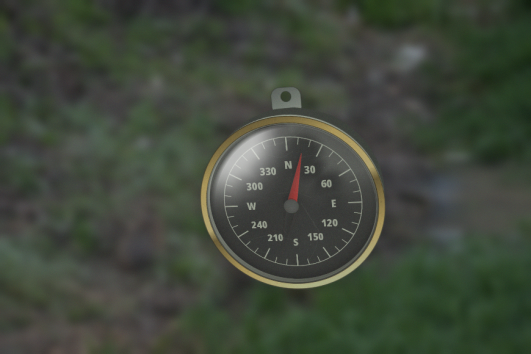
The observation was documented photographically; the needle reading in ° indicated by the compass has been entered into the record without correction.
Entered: 15 °
